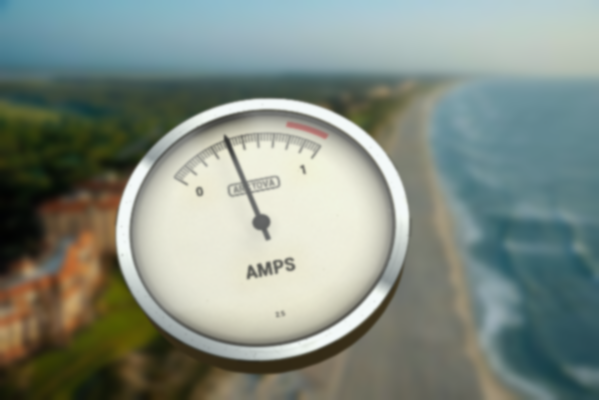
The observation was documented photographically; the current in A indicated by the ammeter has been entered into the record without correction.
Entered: 0.4 A
